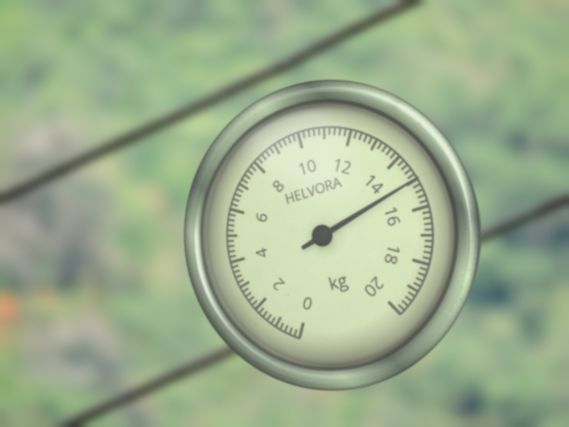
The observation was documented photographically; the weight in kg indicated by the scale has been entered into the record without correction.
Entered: 15 kg
